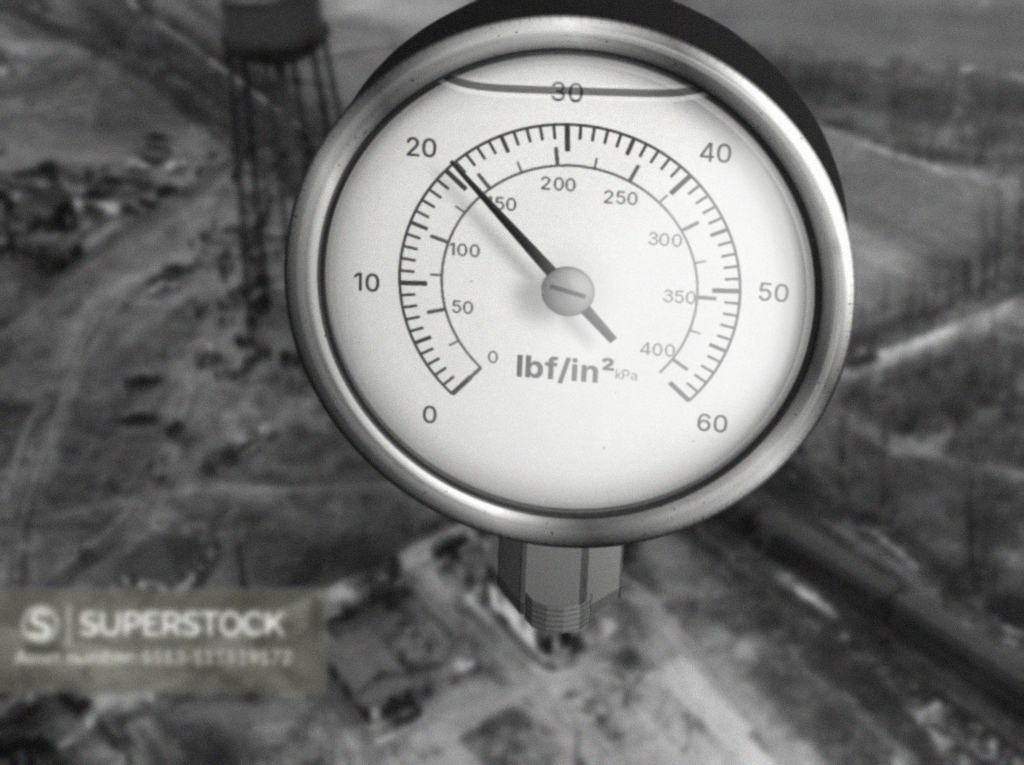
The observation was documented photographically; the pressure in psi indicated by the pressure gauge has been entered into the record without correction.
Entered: 21 psi
